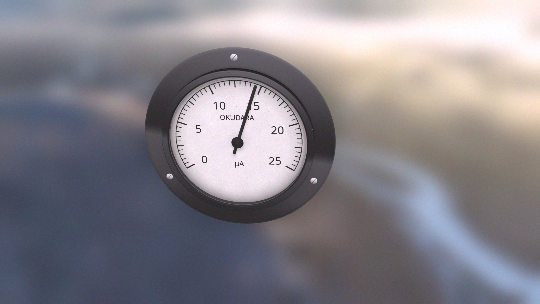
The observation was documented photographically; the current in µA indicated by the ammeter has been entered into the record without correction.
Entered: 14.5 µA
